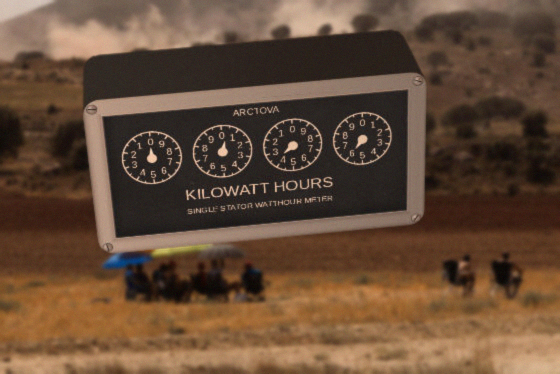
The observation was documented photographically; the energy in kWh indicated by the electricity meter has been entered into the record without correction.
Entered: 36 kWh
